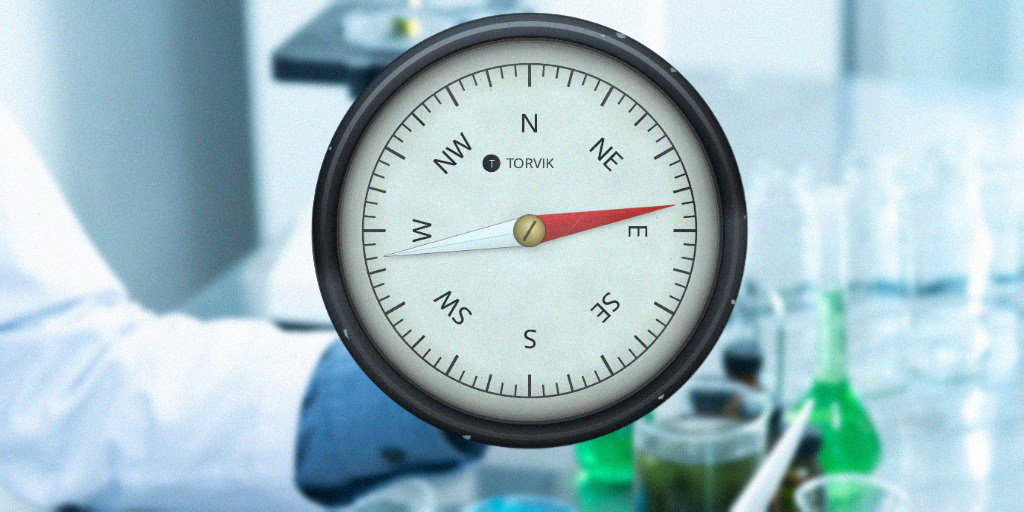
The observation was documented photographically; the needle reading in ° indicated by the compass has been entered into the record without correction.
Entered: 80 °
